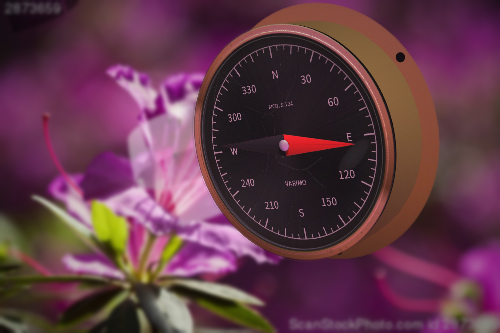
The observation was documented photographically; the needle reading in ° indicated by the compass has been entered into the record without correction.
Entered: 95 °
